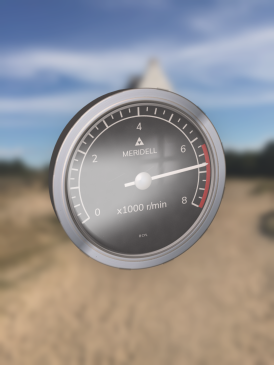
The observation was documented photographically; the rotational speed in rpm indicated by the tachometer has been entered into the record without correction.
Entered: 6750 rpm
